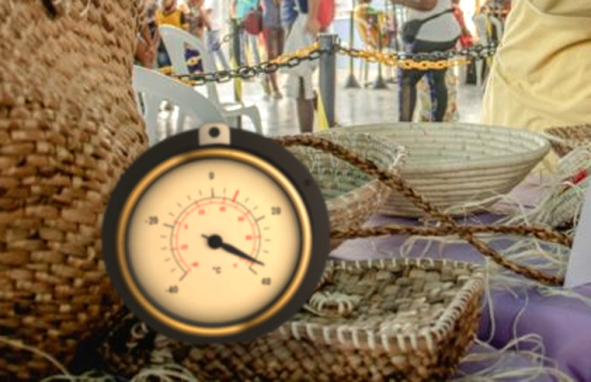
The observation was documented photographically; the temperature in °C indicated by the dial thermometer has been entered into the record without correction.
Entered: 36 °C
